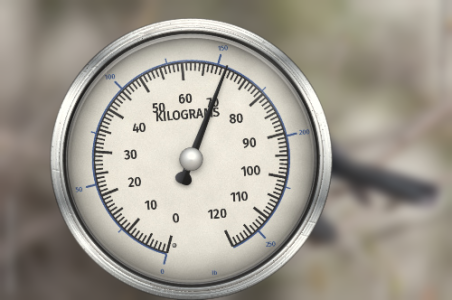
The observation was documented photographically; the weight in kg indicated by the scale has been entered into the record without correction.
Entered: 70 kg
